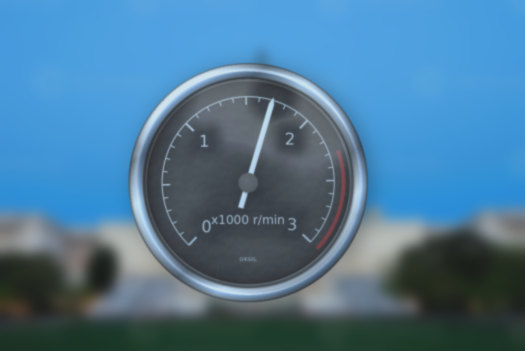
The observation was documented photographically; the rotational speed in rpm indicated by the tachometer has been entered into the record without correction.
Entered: 1700 rpm
